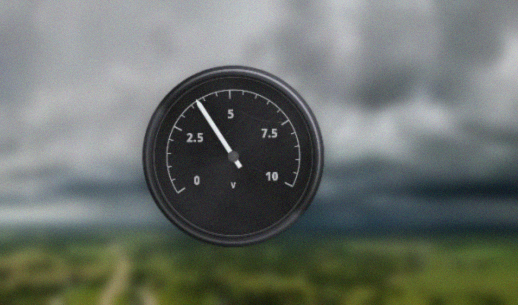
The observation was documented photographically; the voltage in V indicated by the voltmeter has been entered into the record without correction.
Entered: 3.75 V
